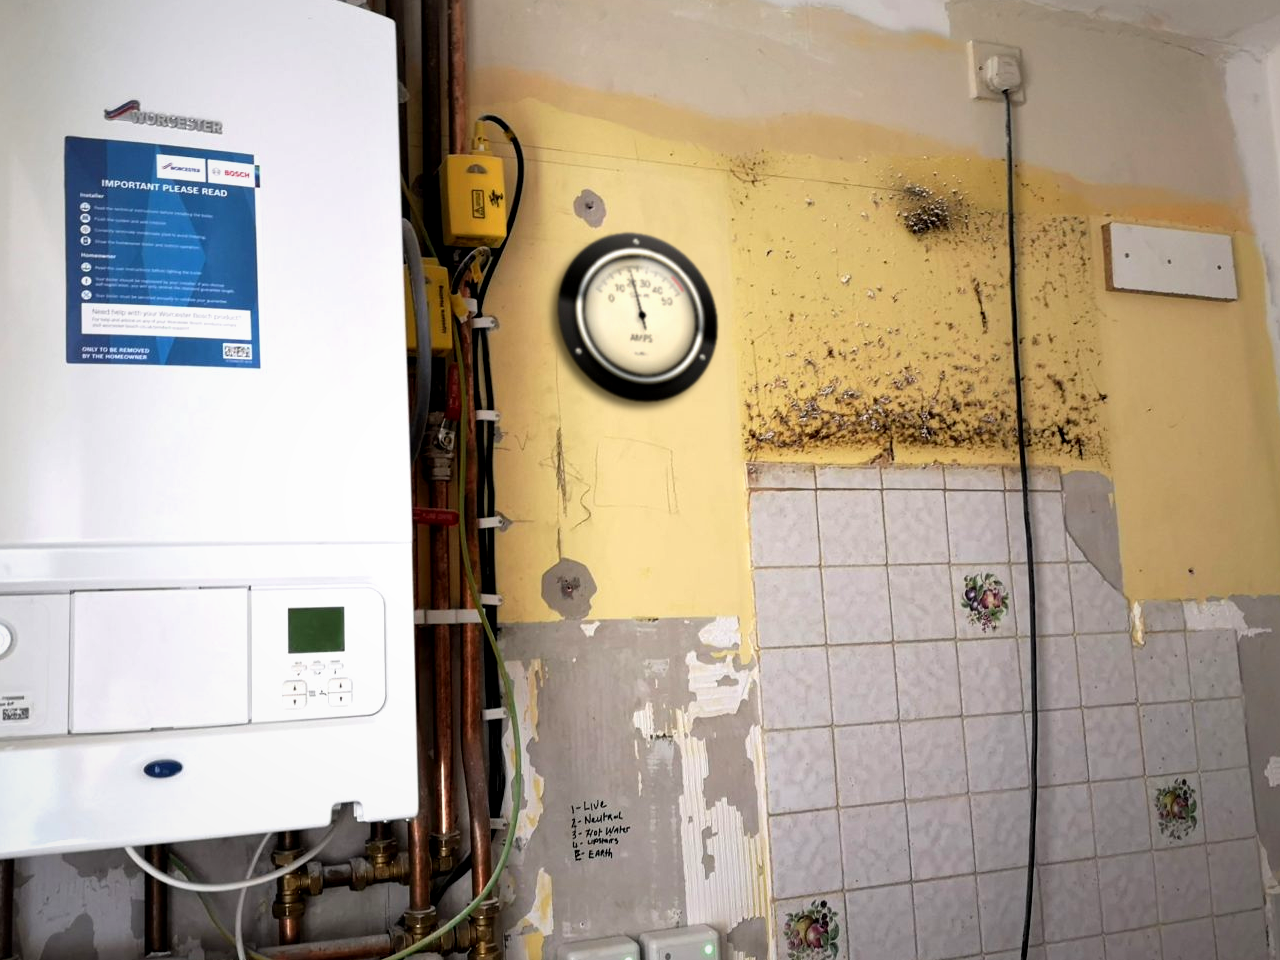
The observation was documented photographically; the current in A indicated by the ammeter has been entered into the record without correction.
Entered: 20 A
